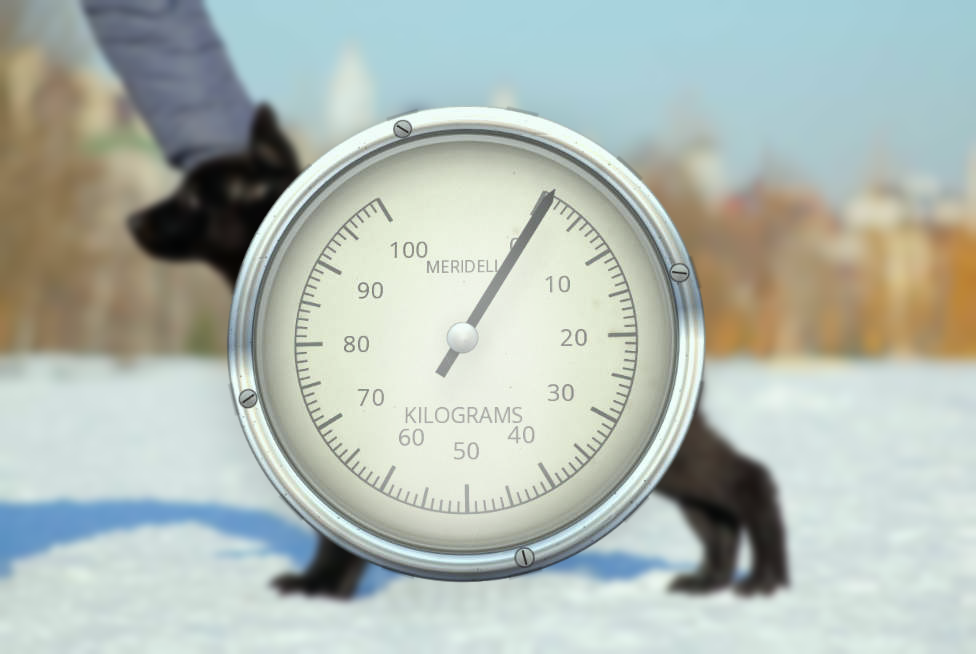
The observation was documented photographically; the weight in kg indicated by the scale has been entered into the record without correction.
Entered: 1 kg
